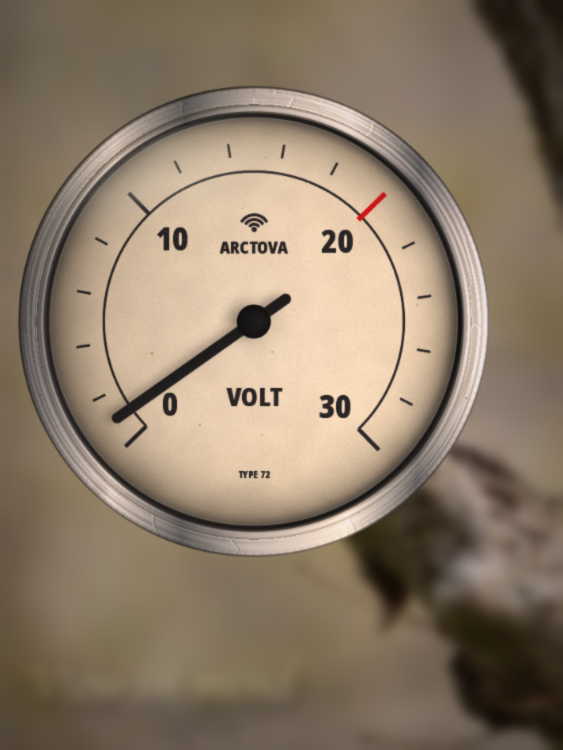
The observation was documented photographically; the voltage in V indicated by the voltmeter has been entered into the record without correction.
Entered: 1 V
